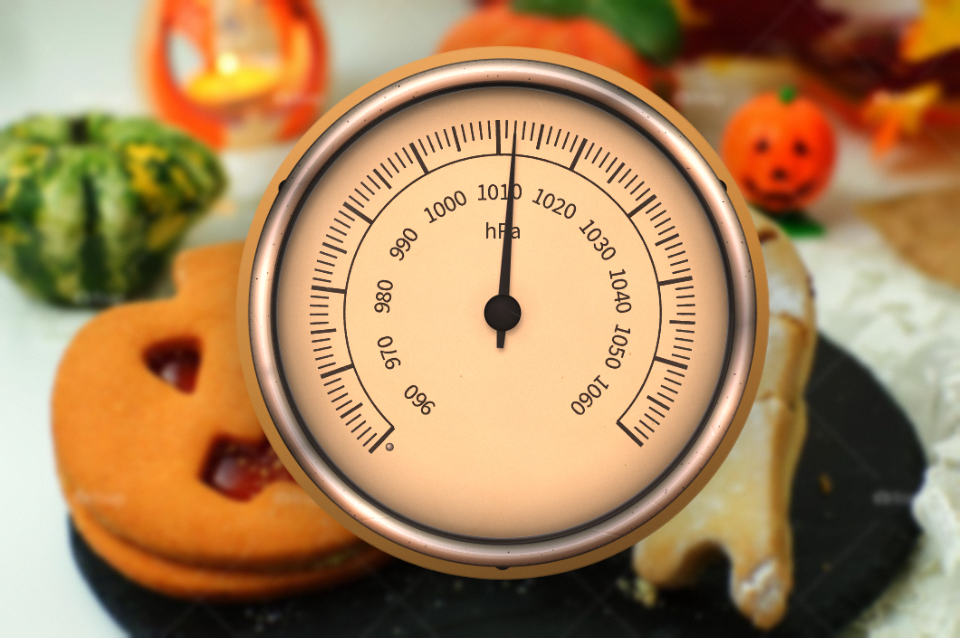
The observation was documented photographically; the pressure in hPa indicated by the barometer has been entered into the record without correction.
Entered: 1012 hPa
